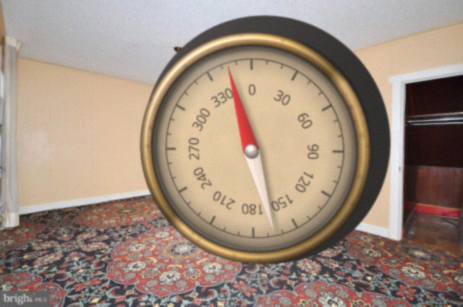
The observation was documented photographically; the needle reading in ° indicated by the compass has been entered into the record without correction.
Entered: 345 °
